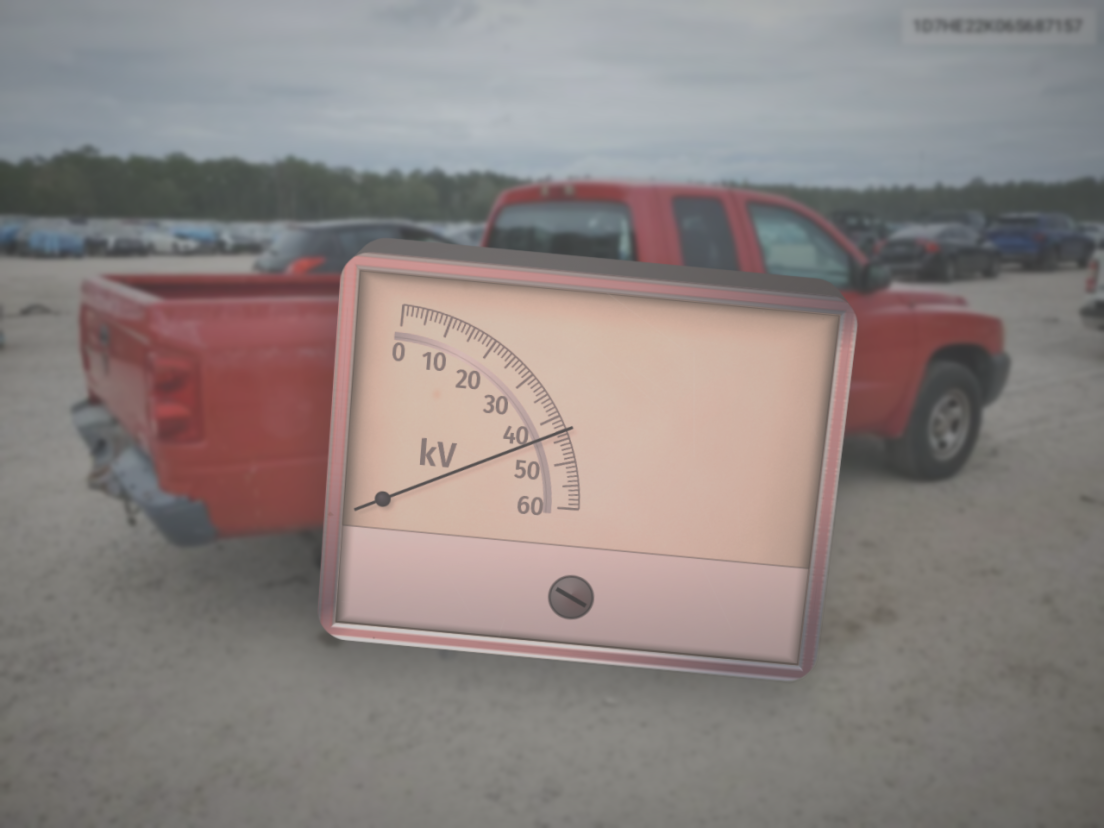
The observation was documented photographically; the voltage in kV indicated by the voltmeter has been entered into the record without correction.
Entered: 43 kV
